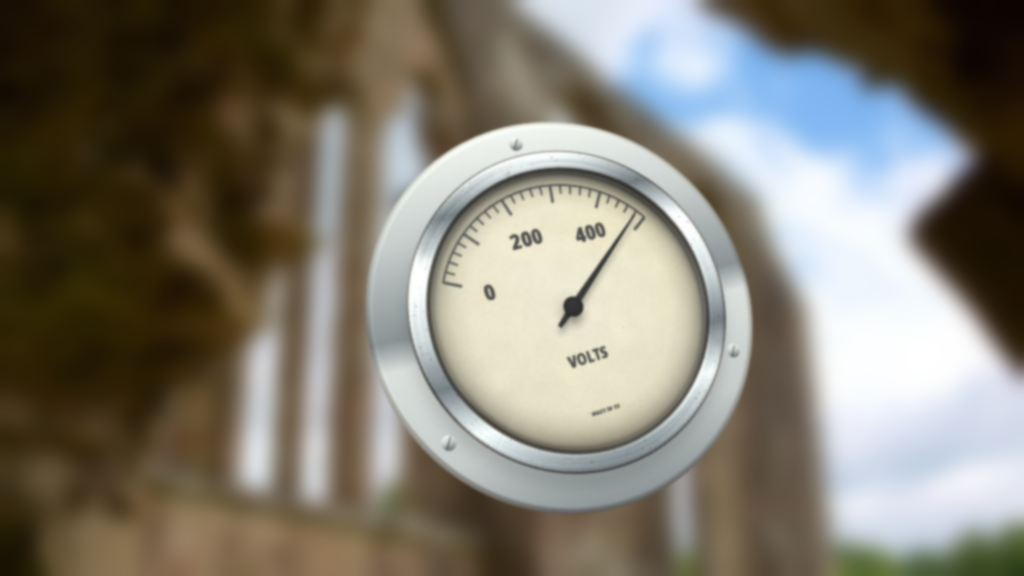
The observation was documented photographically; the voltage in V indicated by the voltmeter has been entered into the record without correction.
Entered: 480 V
